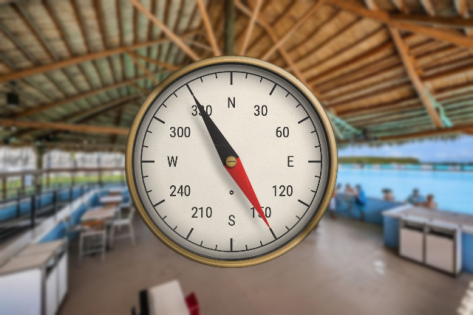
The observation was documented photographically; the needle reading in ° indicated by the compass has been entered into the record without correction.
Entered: 150 °
